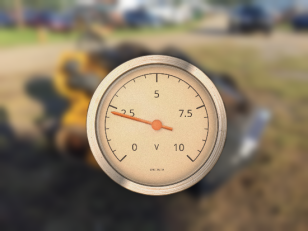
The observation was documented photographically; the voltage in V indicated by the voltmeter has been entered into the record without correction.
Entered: 2.25 V
